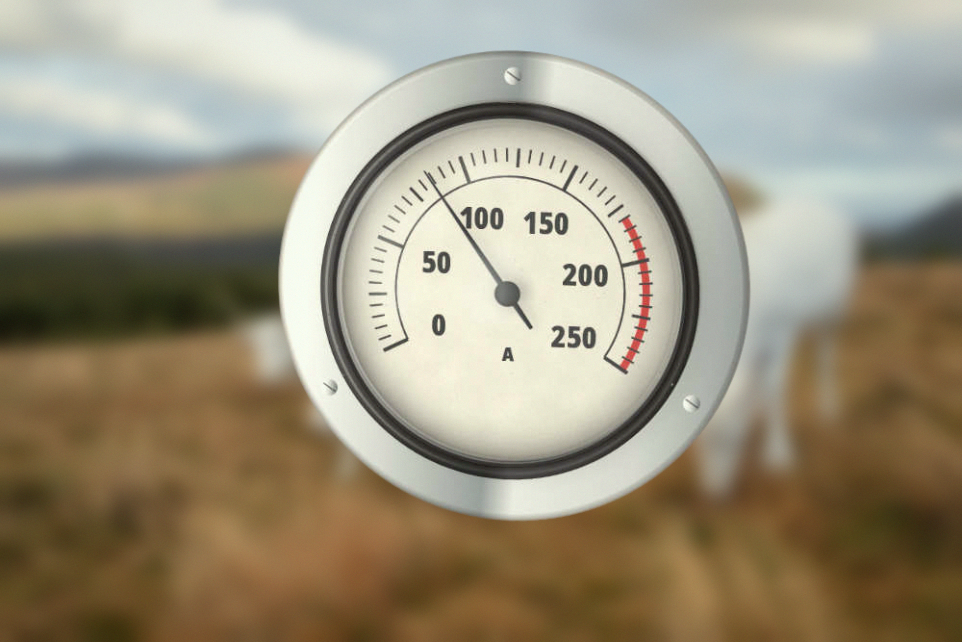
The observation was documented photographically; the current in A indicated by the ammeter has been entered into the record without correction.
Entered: 85 A
